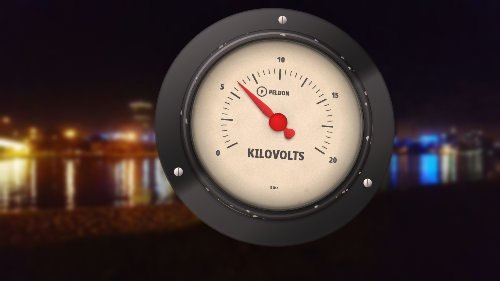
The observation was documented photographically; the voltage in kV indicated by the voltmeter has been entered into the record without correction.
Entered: 6 kV
